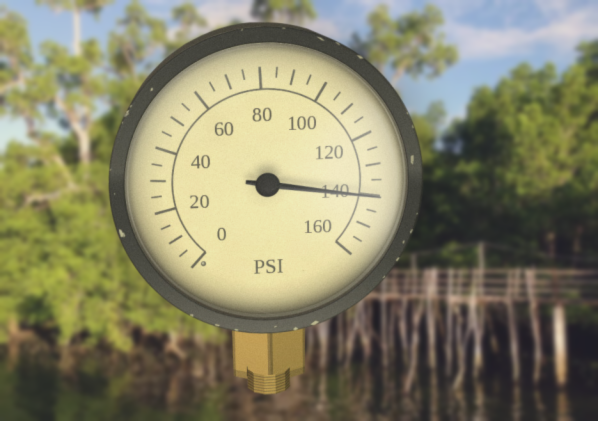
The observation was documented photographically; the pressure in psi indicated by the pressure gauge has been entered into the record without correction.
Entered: 140 psi
